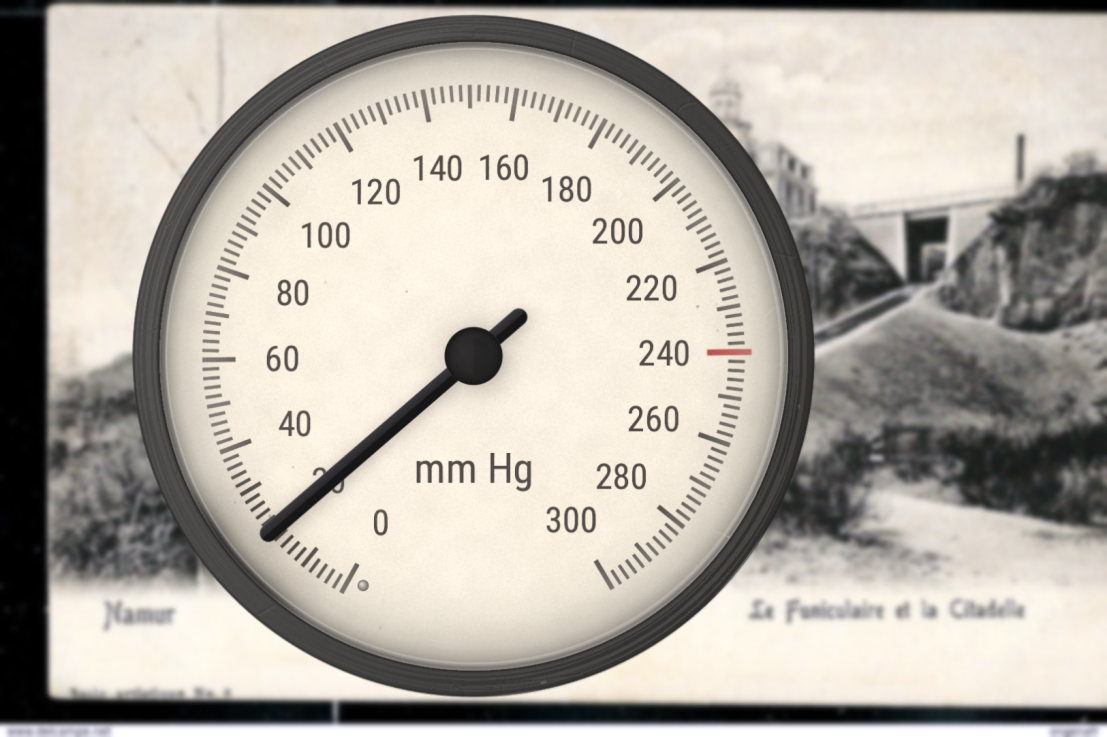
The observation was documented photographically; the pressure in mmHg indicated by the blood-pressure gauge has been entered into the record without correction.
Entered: 20 mmHg
